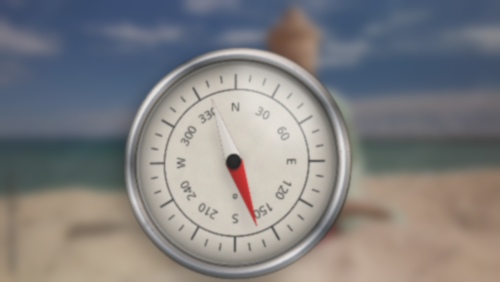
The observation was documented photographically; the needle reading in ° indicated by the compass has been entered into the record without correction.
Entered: 160 °
